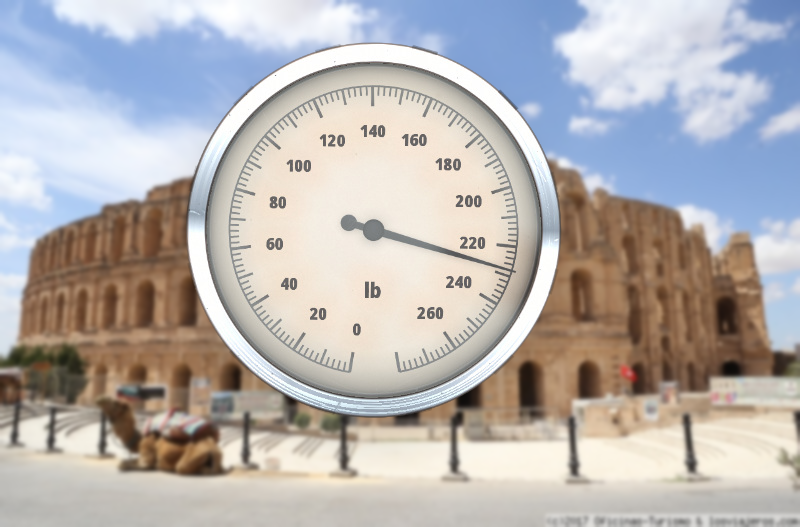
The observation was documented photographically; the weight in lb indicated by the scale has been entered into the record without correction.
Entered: 228 lb
